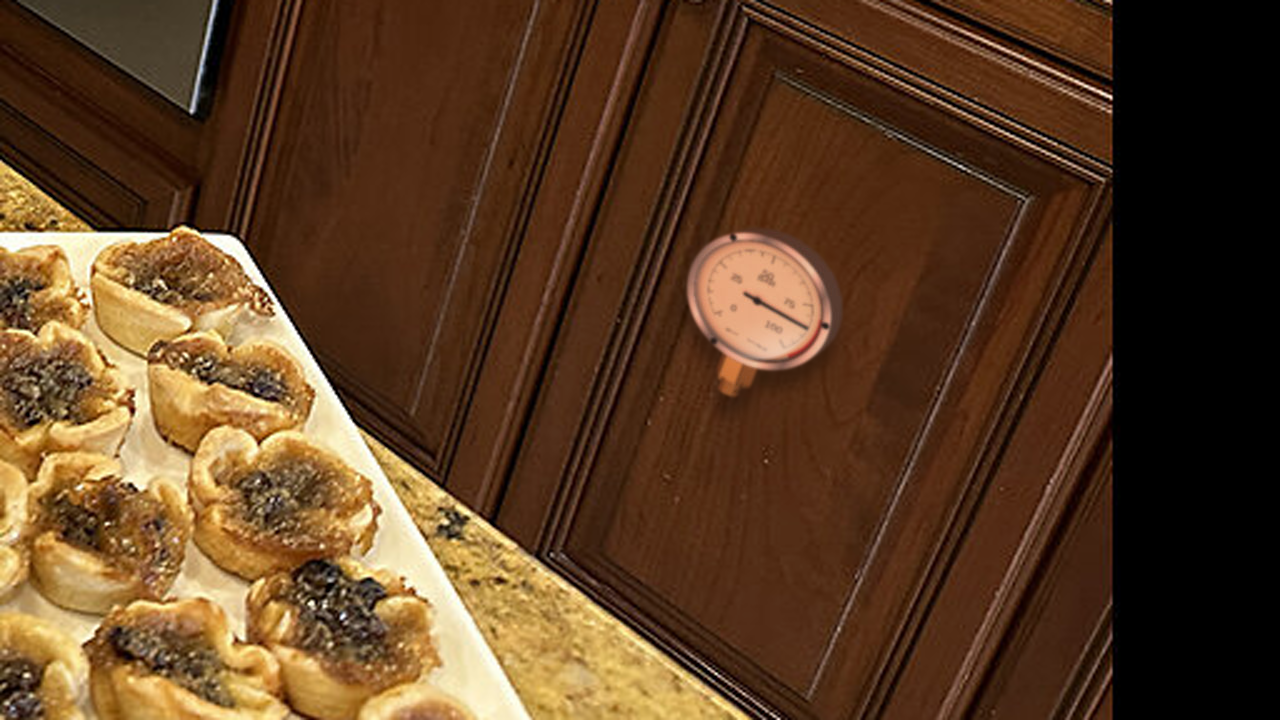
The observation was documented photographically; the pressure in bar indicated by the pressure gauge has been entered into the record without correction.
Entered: 85 bar
